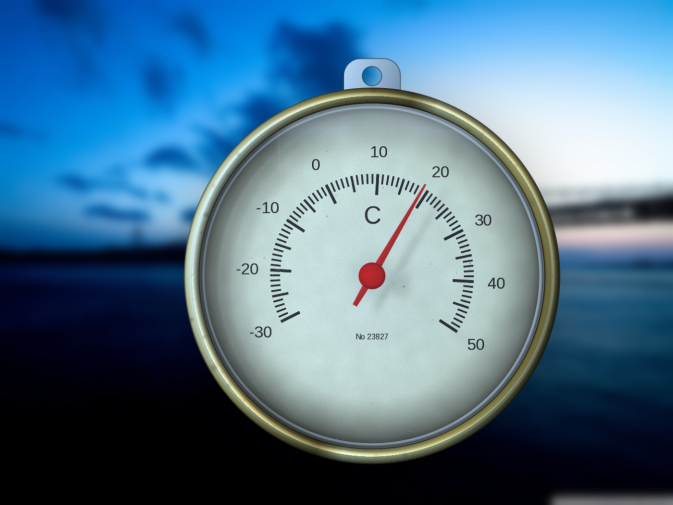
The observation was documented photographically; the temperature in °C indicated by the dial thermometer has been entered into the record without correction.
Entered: 19 °C
